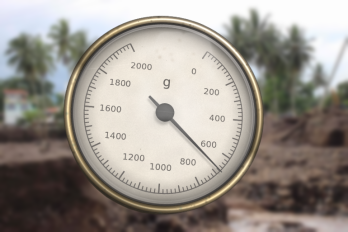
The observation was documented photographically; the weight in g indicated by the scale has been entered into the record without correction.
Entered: 680 g
